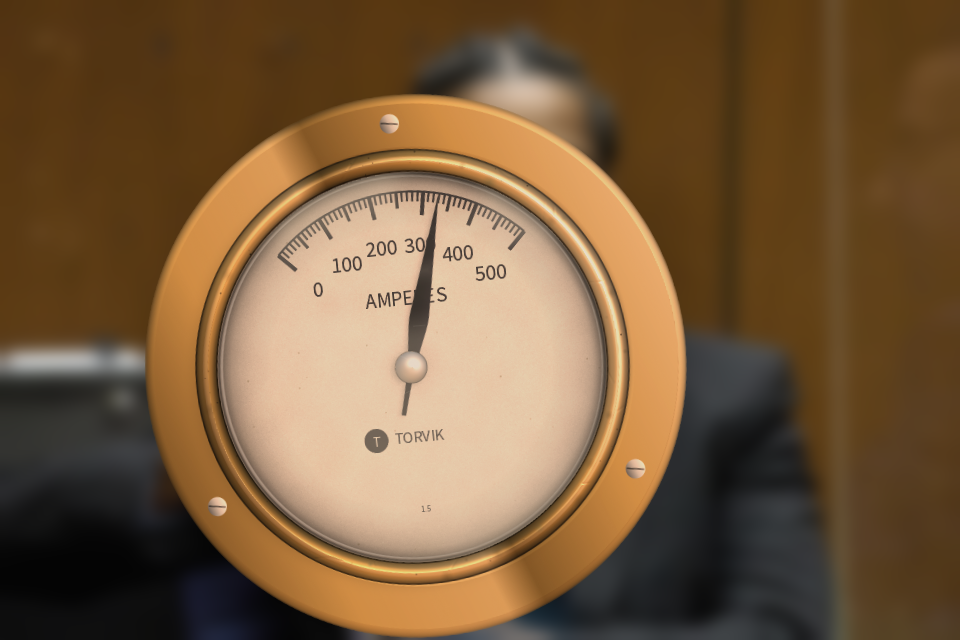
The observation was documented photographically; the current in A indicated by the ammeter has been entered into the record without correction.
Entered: 330 A
